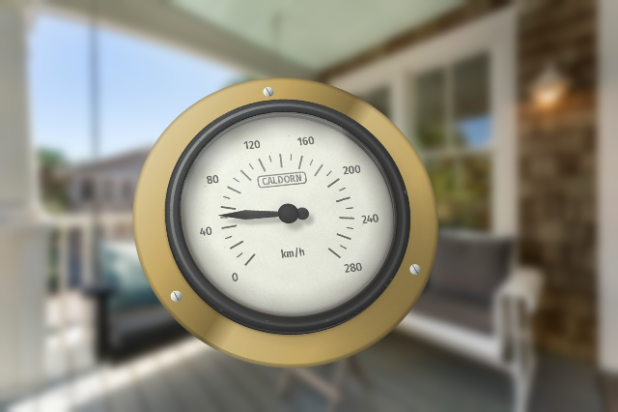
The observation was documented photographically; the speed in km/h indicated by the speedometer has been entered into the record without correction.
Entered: 50 km/h
